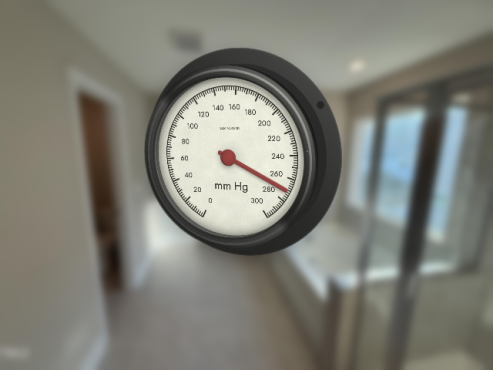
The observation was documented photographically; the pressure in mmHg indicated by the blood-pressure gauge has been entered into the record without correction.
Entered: 270 mmHg
